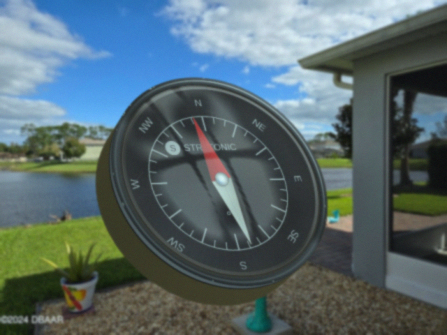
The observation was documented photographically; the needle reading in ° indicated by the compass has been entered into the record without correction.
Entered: 350 °
